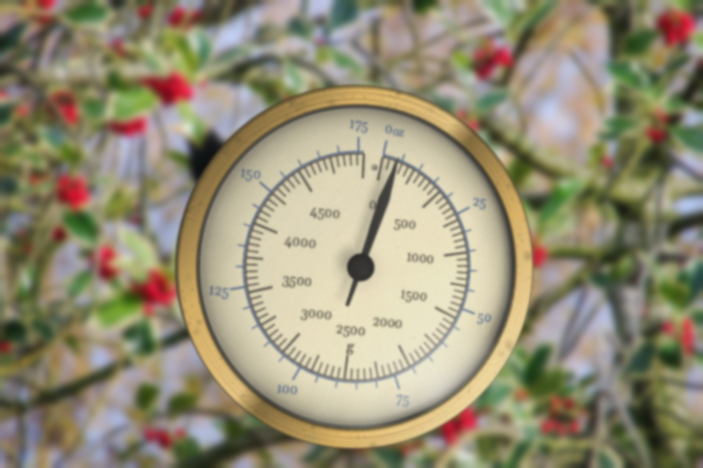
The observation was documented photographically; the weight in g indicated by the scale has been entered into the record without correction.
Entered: 100 g
